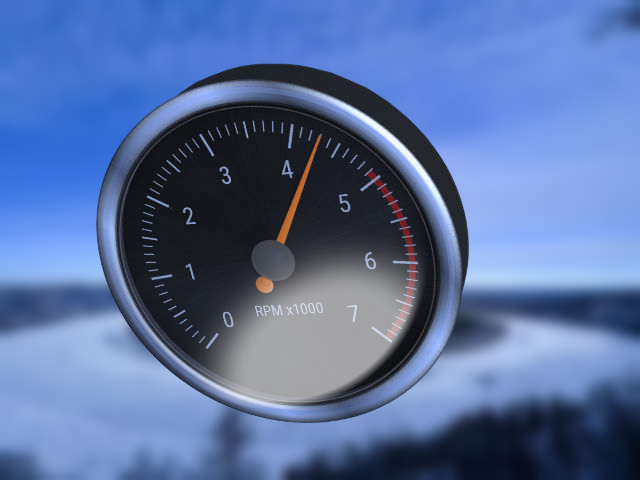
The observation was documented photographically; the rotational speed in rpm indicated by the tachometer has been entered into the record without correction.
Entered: 4300 rpm
